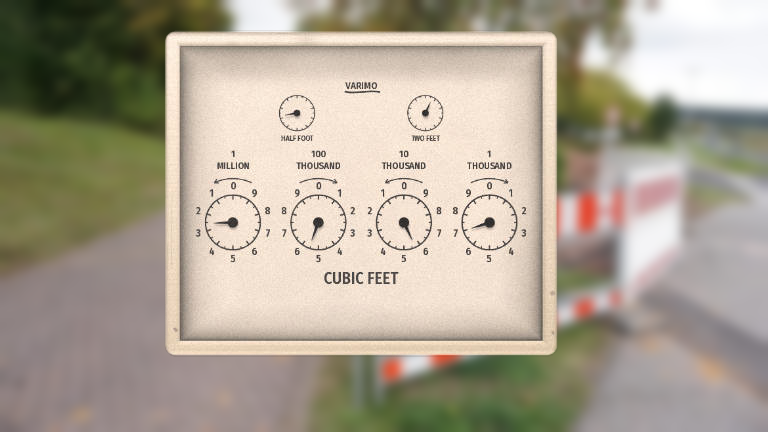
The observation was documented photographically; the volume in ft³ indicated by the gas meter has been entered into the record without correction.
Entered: 255700 ft³
